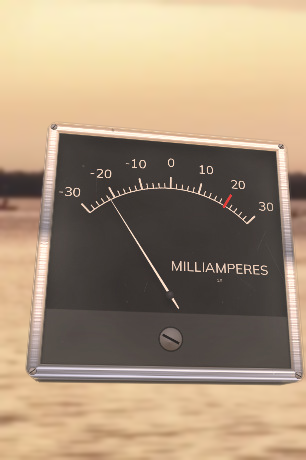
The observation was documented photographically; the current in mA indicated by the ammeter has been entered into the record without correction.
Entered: -22 mA
